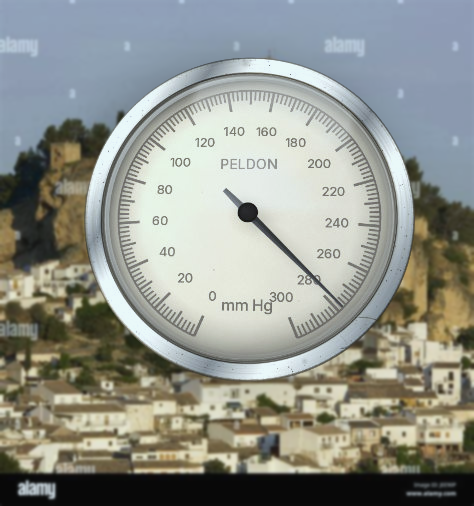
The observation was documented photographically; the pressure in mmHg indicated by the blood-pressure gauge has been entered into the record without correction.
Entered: 278 mmHg
